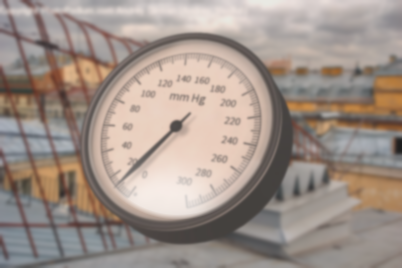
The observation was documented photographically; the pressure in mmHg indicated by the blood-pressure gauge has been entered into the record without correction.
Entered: 10 mmHg
